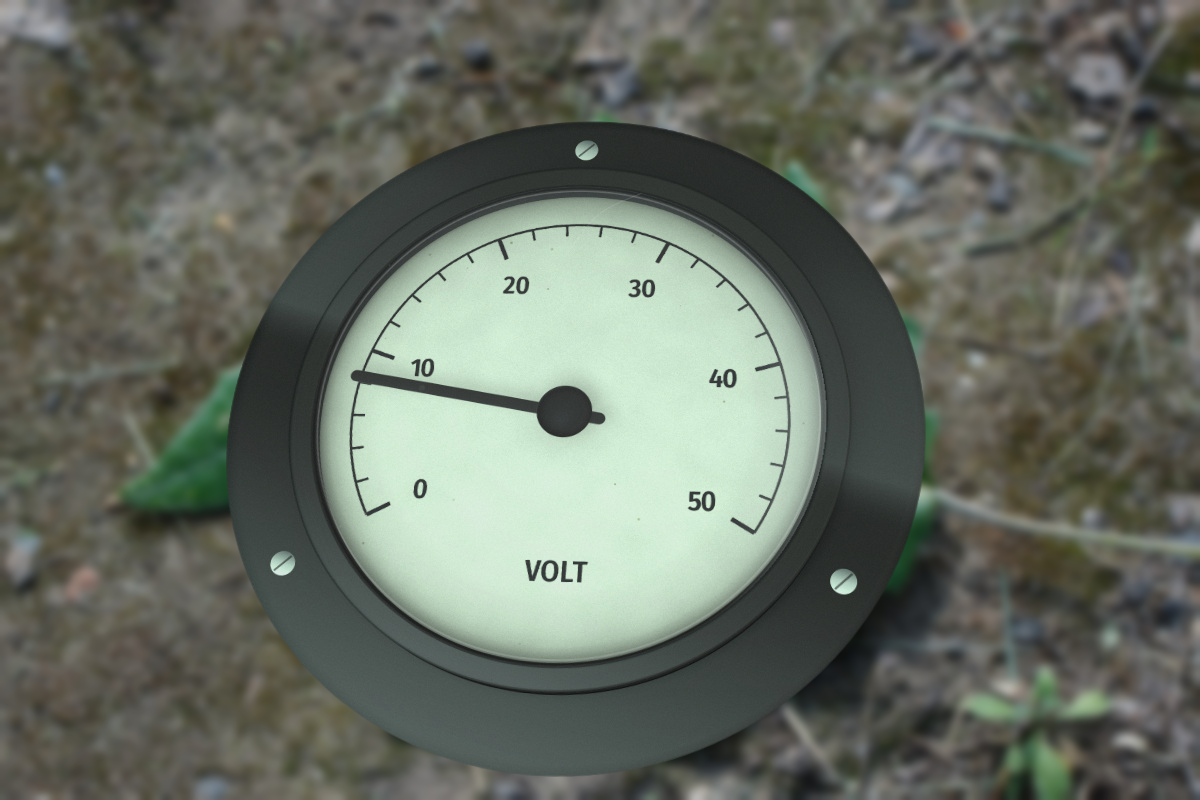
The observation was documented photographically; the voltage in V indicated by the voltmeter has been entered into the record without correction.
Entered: 8 V
